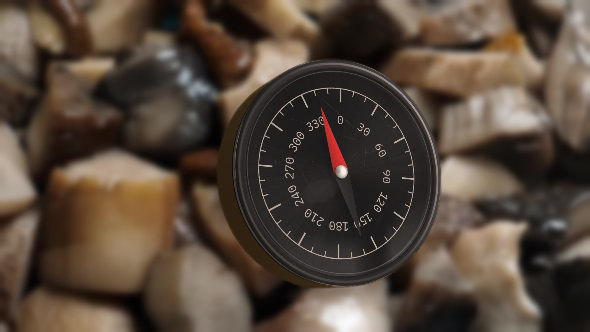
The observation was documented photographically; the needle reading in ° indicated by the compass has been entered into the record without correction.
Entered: 340 °
